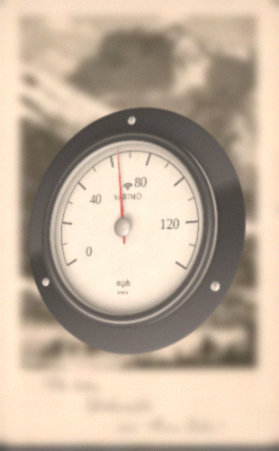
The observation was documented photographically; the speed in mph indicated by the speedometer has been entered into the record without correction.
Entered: 65 mph
